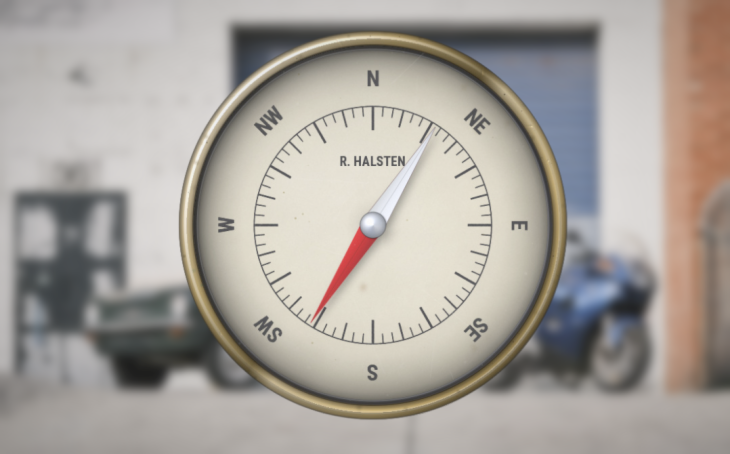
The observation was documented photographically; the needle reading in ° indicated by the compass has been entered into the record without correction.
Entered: 212.5 °
